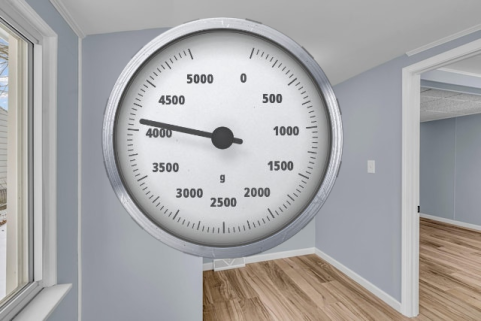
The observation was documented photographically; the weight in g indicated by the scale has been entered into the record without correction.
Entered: 4100 g
